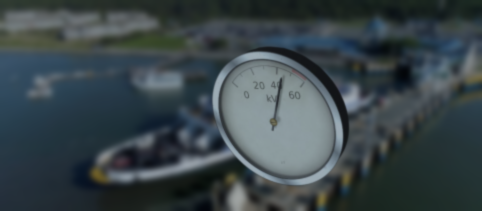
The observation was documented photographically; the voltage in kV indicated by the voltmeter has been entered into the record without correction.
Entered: 45 kV
